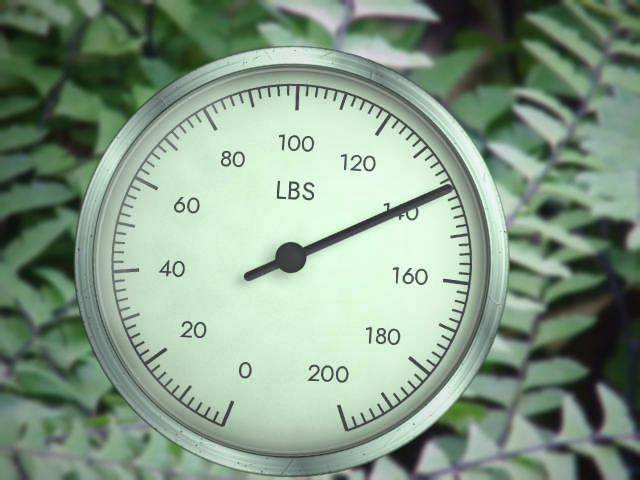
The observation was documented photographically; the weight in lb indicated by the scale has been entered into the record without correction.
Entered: 140 lb
